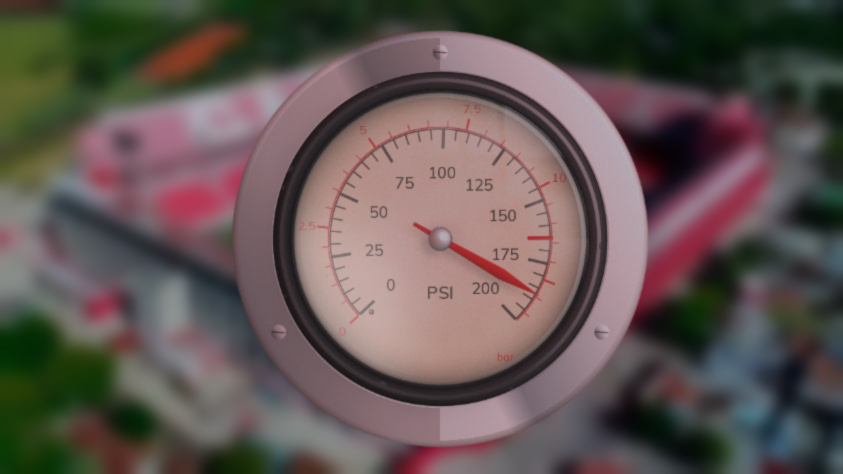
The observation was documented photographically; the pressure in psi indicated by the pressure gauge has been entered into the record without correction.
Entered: 187.5 psi
